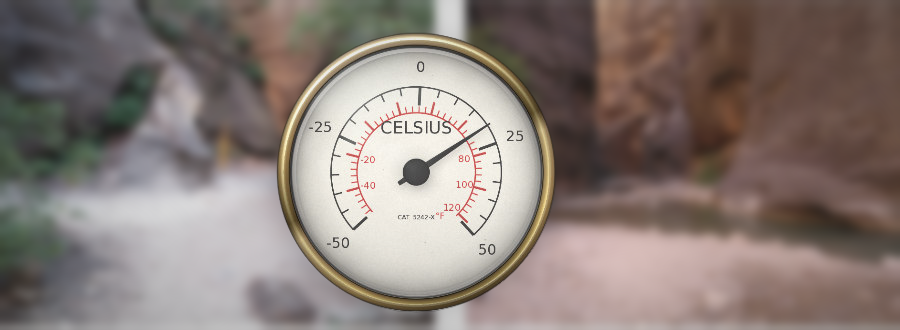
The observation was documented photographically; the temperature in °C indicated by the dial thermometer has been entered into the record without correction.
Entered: 20 °C
